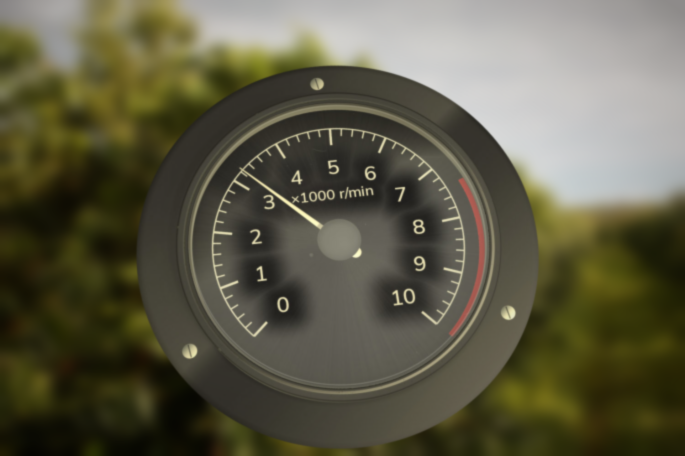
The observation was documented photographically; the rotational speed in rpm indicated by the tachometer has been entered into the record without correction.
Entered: 3200 rpm
